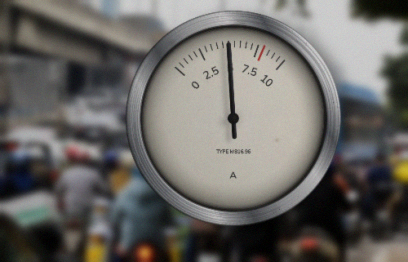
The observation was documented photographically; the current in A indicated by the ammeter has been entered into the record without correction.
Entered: 5 A
